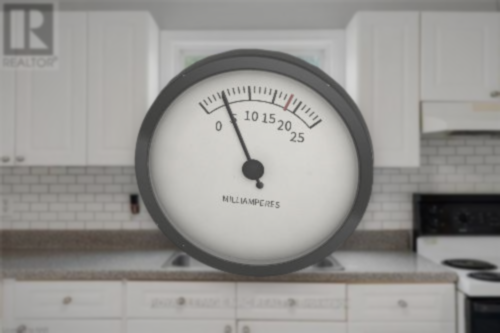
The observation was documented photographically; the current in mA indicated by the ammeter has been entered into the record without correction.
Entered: 5 mA
